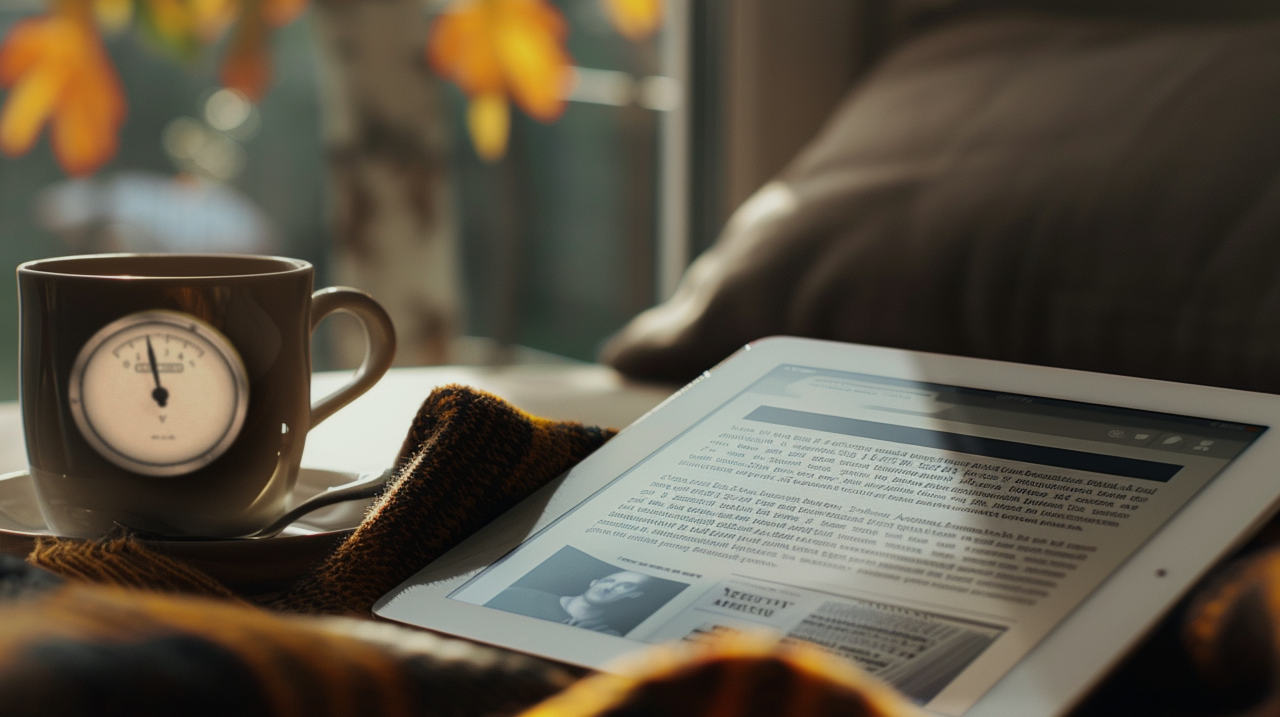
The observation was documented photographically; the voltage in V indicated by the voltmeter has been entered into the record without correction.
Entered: 2 V
